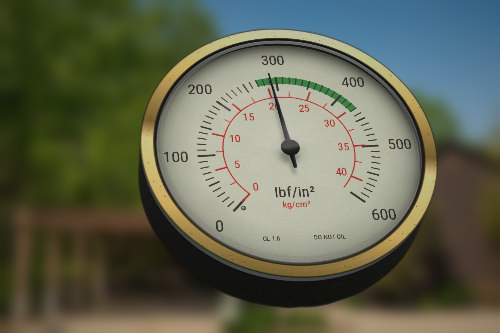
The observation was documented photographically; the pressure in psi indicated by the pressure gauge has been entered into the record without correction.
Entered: 290 psi
